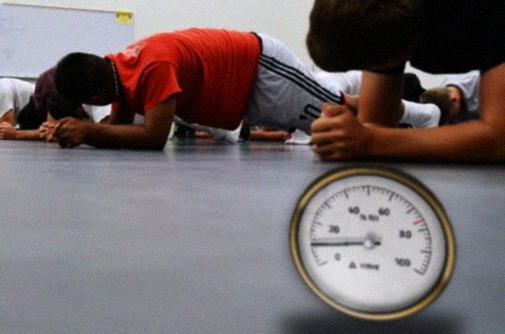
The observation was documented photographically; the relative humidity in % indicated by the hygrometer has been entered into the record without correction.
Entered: 10 %
